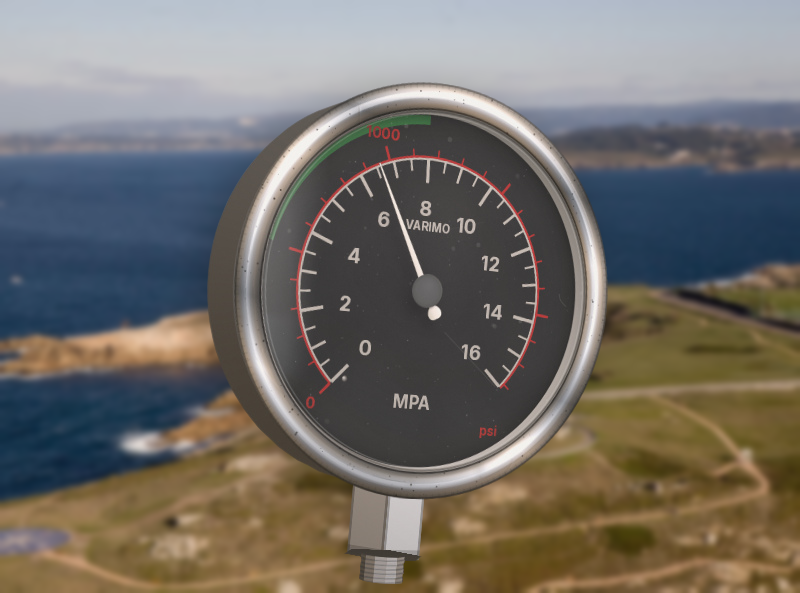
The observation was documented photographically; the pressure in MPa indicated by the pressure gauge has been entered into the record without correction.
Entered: 6.5 MPa
